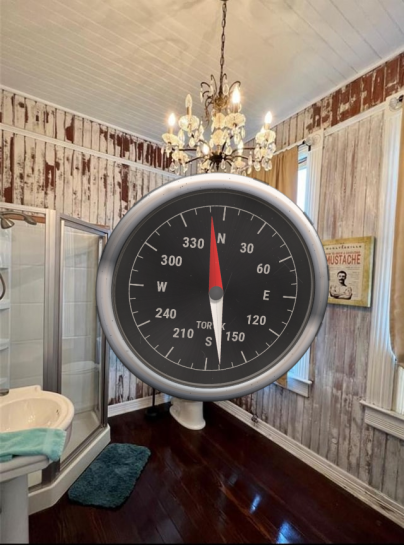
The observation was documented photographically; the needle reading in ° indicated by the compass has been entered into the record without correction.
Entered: 350 °
